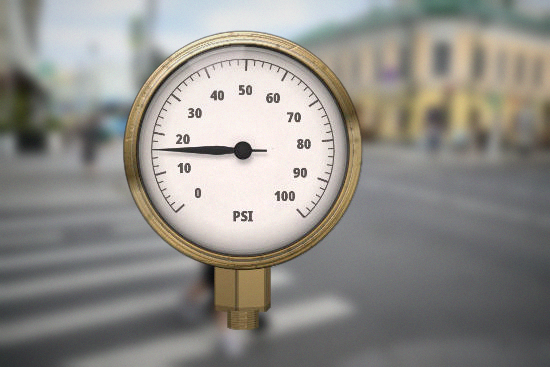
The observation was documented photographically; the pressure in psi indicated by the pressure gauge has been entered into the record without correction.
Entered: 16 psi
